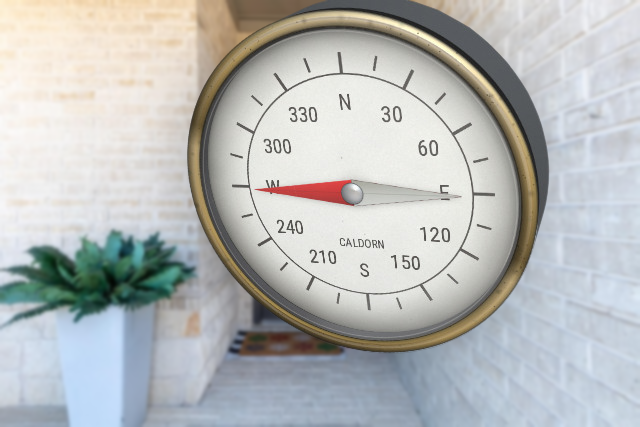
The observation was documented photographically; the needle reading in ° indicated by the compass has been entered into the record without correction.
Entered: 270 °
